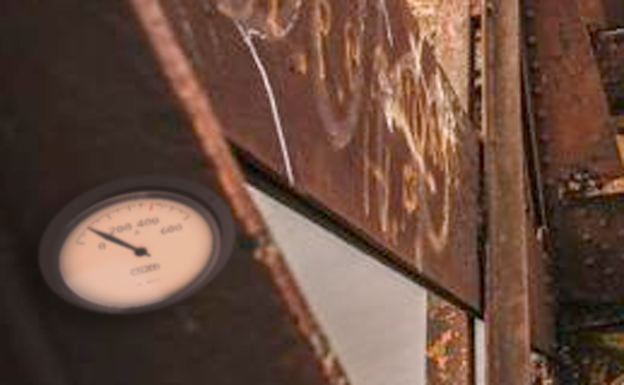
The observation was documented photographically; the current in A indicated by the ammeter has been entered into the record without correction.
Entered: 100 A
